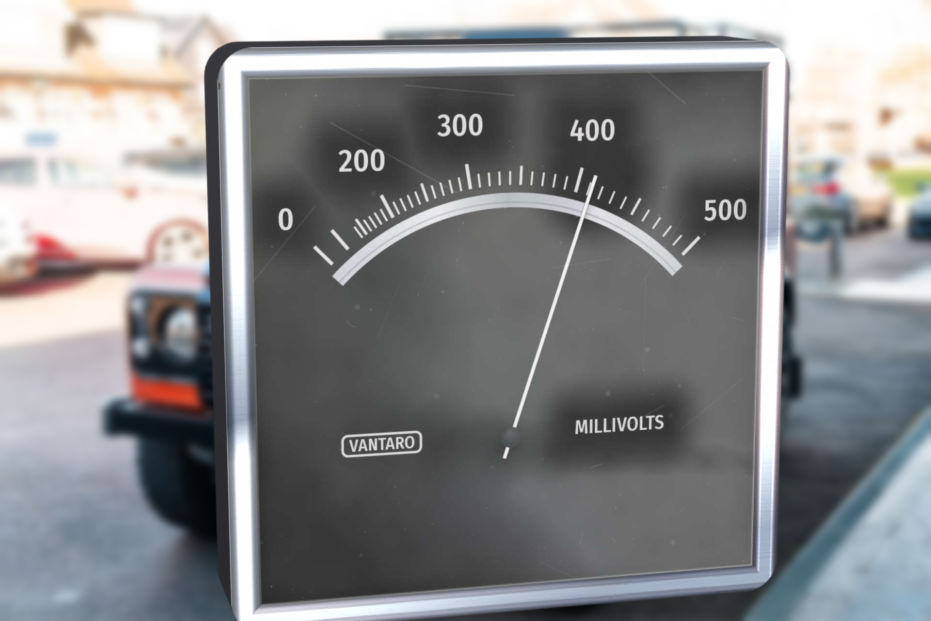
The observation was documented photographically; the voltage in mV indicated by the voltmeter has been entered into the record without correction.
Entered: 410 mV
